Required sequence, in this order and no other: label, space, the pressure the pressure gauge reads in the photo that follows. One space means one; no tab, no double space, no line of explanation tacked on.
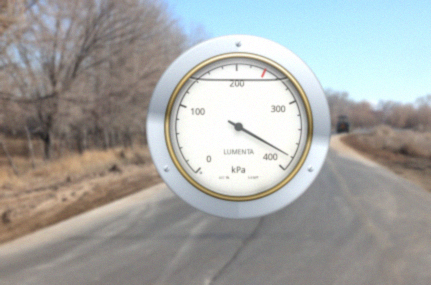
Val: 380 kPa
